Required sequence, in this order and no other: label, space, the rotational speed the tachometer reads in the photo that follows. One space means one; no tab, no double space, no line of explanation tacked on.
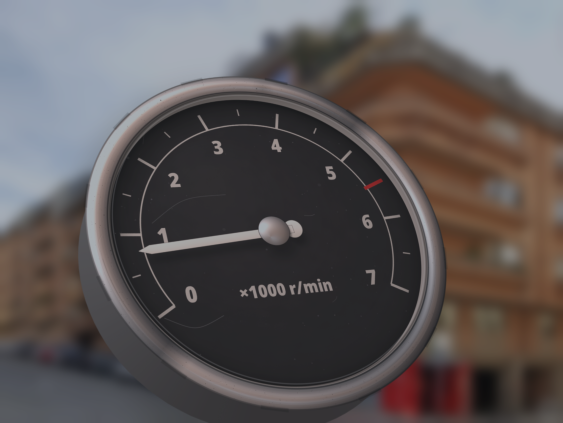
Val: 750 rpm
